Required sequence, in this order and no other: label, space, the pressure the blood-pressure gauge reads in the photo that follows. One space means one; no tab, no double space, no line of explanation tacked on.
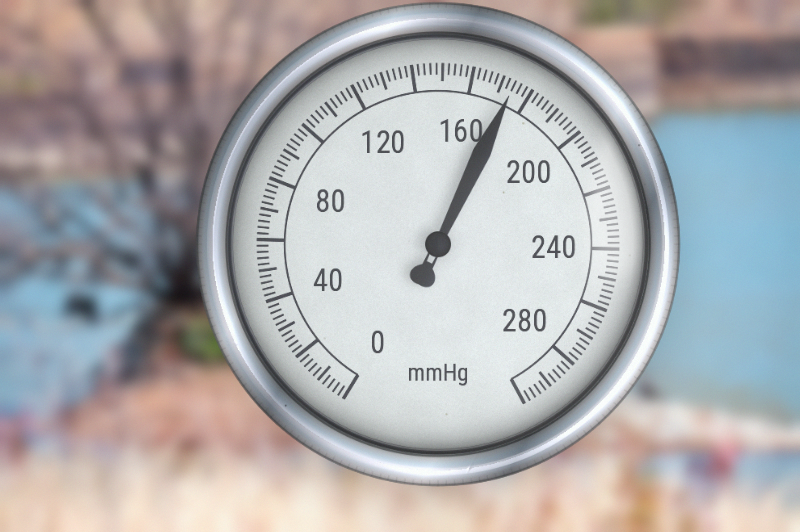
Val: 174 mmHg
